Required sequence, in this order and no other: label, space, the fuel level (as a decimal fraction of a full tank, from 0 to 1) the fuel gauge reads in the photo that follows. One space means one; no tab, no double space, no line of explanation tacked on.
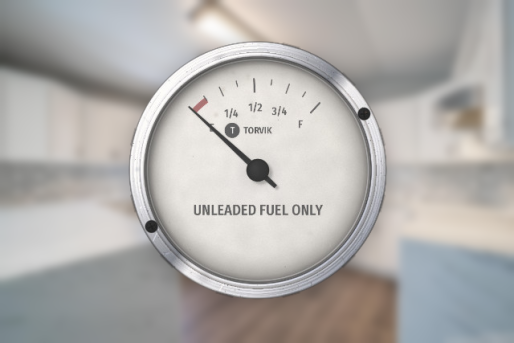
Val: 0
